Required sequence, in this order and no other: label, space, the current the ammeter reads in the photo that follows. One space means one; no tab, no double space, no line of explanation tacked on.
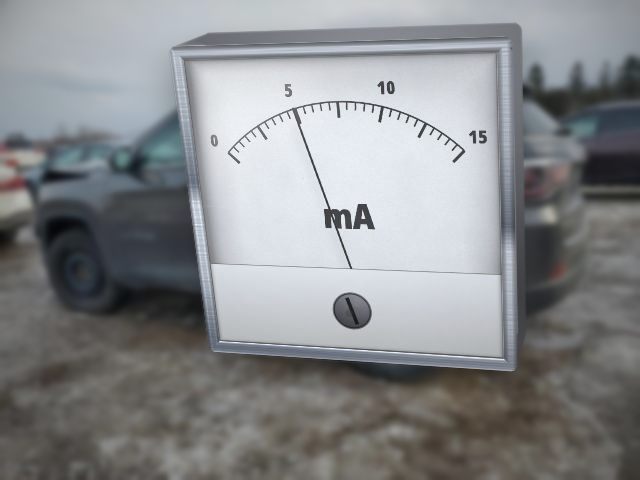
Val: 5 mA
